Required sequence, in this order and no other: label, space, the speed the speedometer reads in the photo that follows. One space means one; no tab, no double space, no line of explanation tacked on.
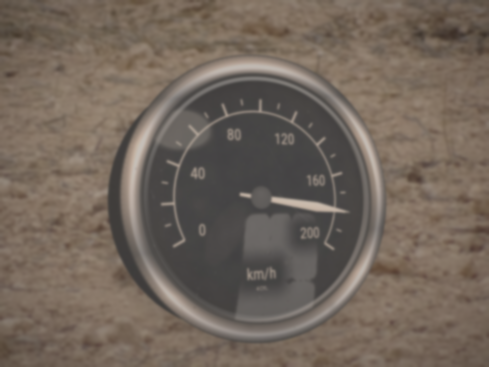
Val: 180 km/h
